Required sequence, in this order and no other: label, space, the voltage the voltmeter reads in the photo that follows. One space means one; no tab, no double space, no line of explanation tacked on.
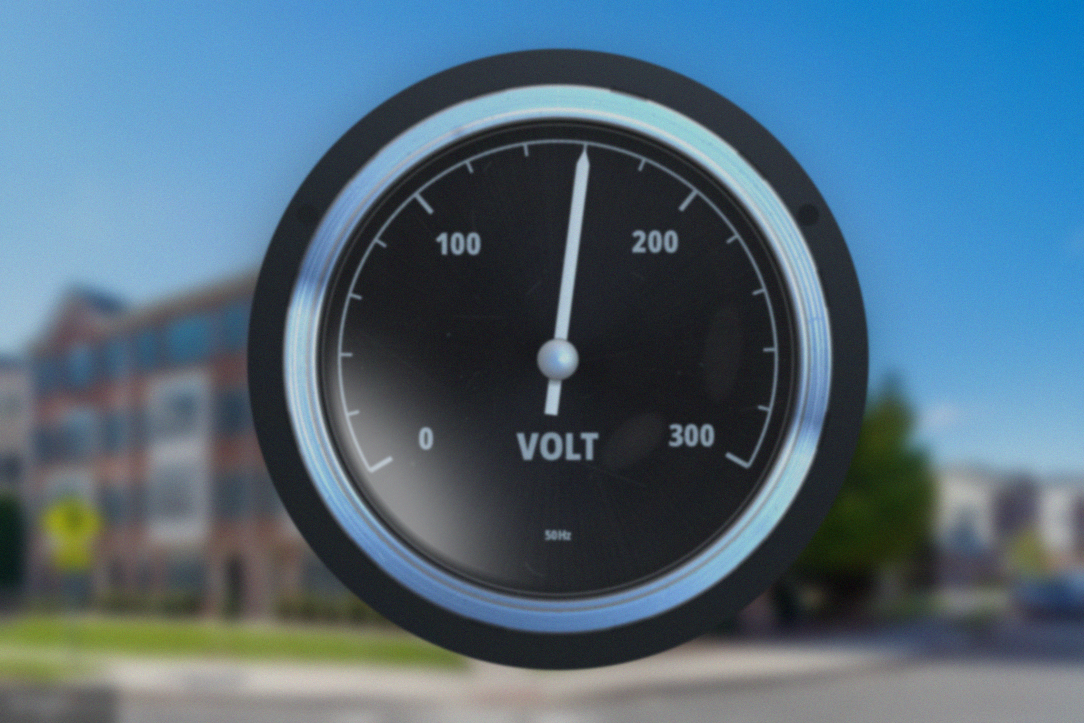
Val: 160 V
